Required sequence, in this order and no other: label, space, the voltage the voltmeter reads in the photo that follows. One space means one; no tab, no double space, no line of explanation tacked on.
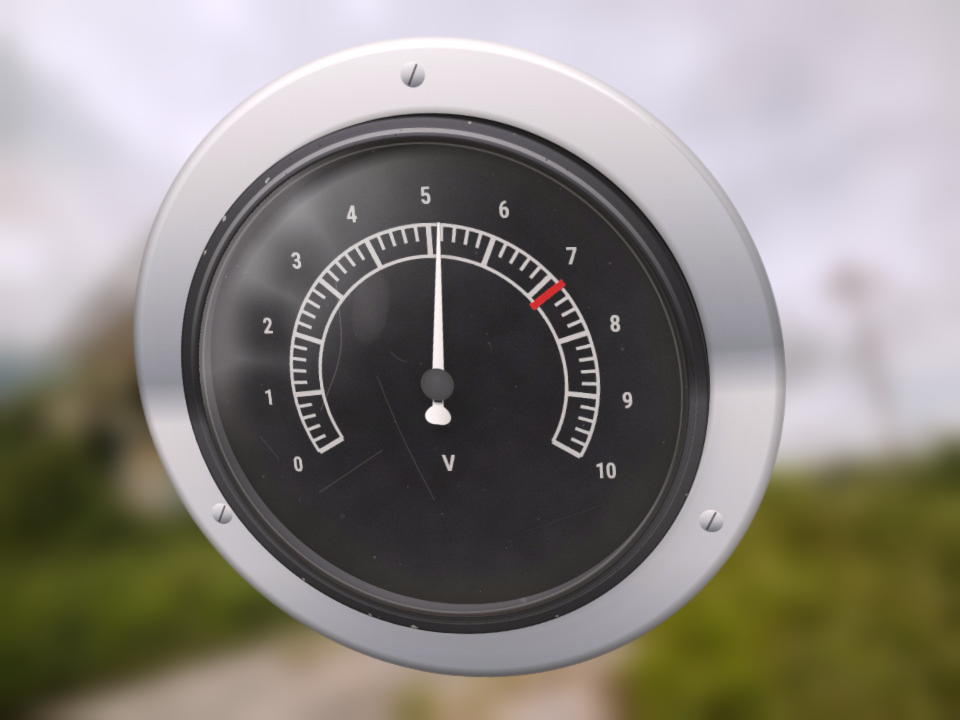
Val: 5.2 V
